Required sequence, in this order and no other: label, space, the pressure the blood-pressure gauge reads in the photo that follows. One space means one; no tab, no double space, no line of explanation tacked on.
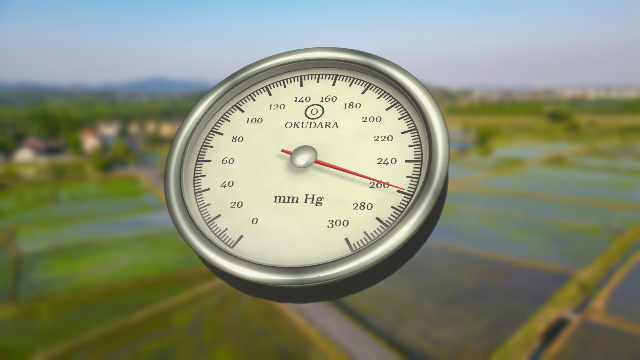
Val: 260 mmHg
